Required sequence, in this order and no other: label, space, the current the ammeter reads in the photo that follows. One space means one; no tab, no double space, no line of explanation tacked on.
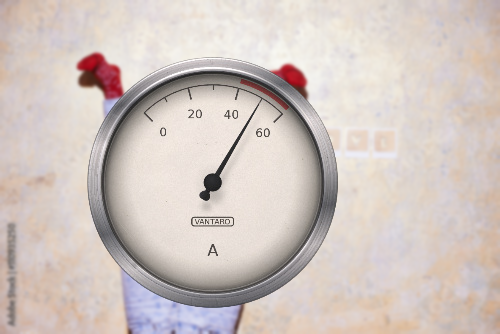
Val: 50 A
